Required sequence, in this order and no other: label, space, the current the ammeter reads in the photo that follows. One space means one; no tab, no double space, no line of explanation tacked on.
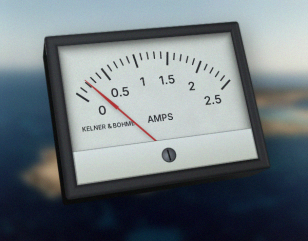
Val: 0.2 A
